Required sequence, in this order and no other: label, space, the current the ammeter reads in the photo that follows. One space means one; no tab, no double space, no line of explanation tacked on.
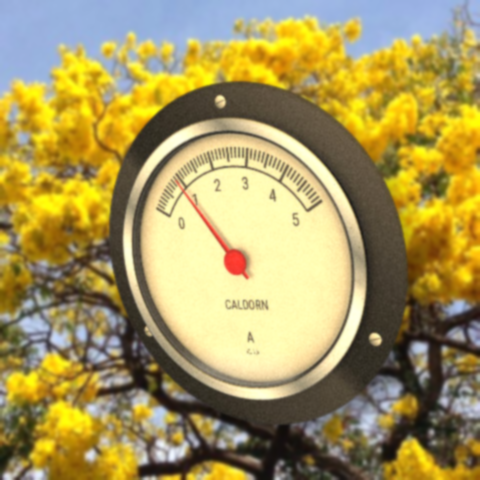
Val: 1 A
